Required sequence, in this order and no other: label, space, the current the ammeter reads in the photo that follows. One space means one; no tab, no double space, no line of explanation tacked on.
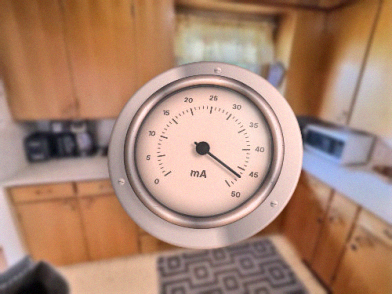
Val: 47 mA
